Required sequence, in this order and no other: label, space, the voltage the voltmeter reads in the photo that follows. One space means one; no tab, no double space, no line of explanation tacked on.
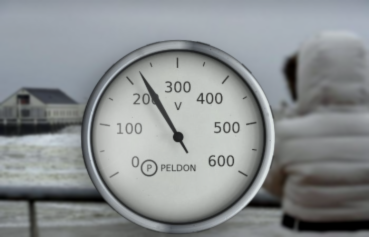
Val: 225 V
